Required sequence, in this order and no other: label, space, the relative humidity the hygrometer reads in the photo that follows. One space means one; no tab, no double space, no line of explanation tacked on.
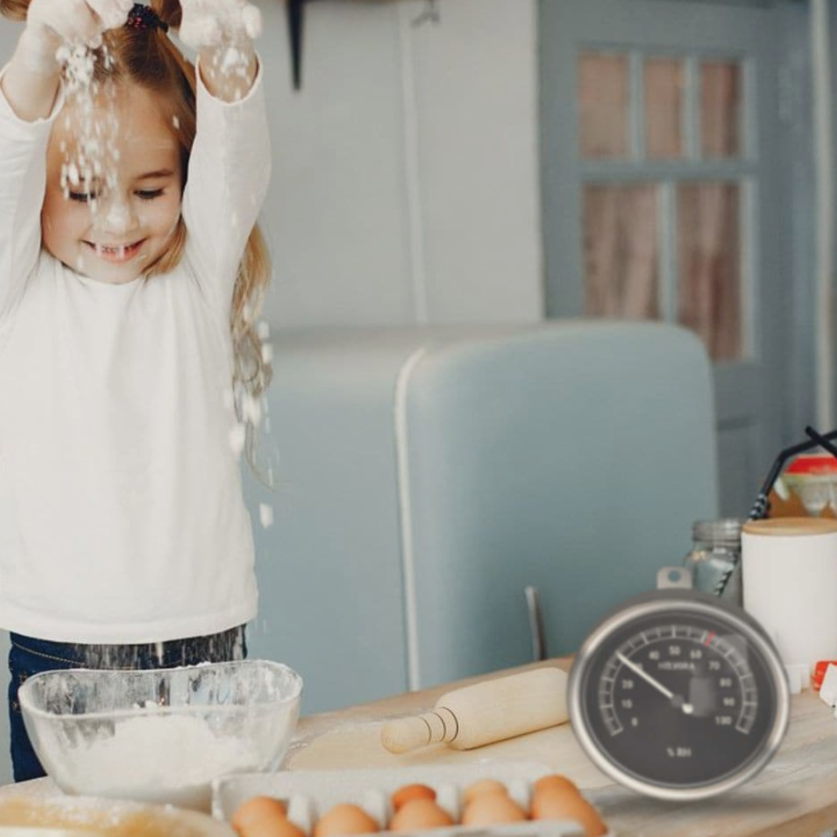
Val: 30 %
